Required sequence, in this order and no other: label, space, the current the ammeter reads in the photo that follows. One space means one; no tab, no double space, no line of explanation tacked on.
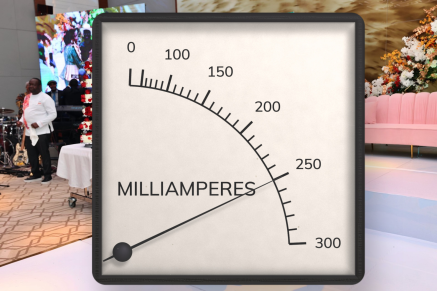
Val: 250 mA
